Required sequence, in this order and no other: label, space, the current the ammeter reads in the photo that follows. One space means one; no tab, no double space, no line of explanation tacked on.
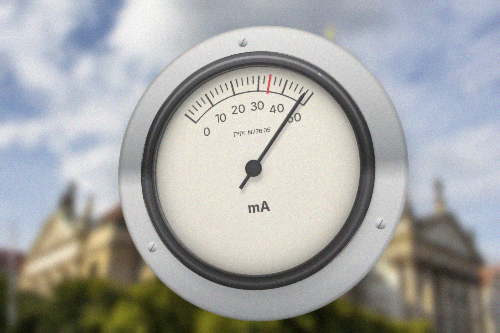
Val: 48 mA
